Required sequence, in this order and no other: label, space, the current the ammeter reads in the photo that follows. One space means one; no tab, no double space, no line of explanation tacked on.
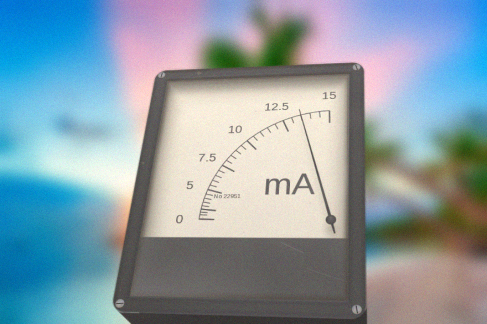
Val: 13.5 mA
